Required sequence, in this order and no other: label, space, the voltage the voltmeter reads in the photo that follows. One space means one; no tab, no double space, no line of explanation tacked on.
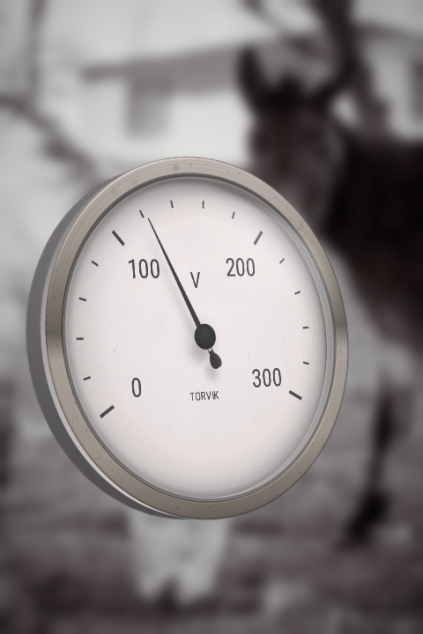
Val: 120 V
